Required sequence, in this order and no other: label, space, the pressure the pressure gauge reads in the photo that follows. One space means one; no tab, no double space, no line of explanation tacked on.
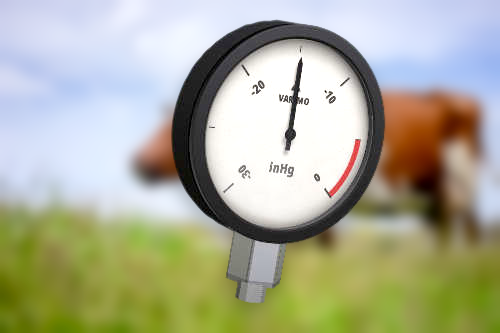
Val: -15 inHg
